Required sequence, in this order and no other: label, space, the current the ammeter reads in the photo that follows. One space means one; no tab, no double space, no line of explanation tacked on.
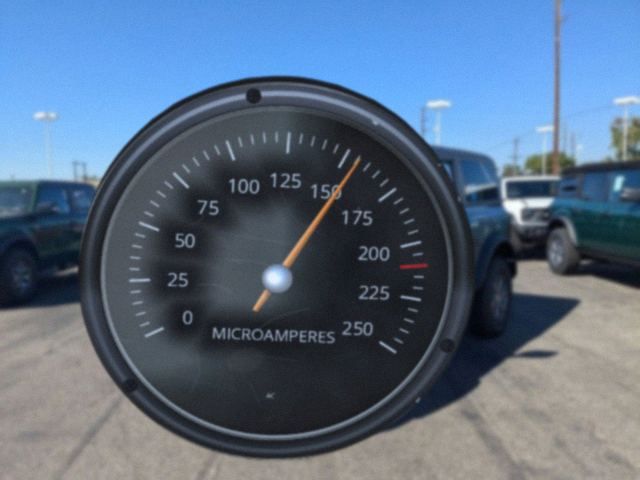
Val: 155 µA
